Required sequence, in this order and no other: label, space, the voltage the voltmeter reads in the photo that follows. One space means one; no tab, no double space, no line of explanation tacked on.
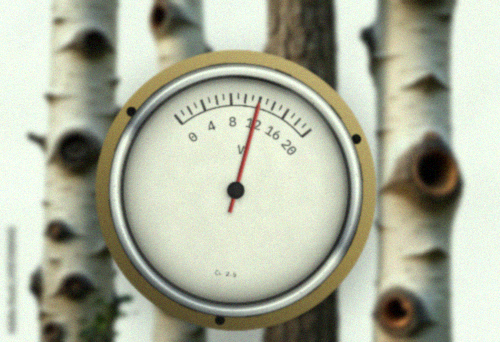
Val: 12 V
